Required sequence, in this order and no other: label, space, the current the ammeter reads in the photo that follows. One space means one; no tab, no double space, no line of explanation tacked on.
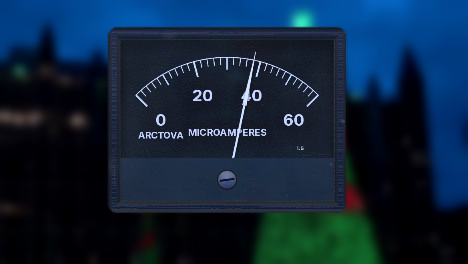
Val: 38 µA
